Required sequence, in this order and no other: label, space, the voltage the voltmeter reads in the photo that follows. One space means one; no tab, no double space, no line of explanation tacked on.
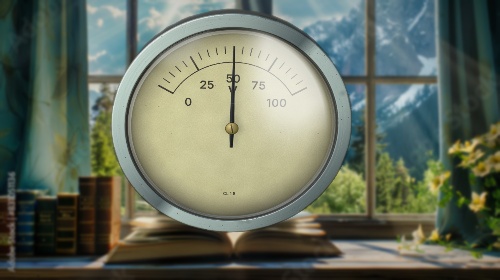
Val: 50 V
